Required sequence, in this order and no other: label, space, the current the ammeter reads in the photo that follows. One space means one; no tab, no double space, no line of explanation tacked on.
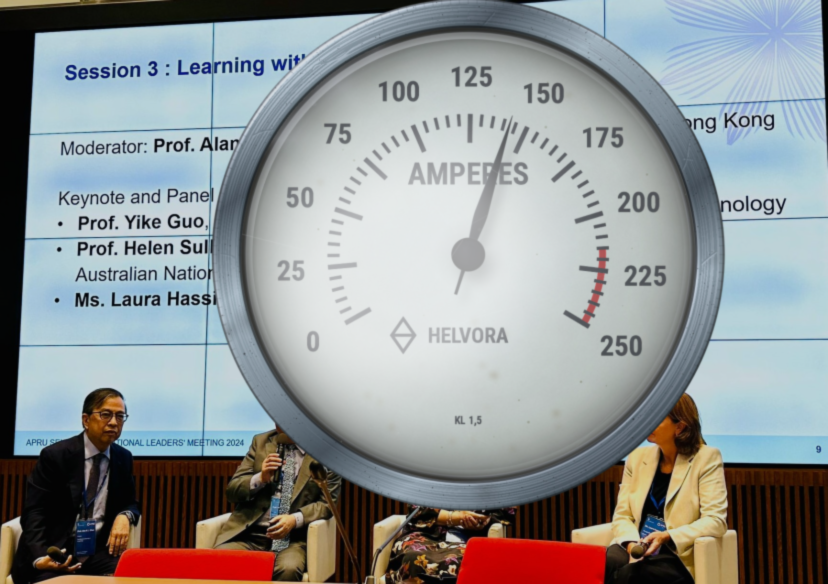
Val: 142.5 A
